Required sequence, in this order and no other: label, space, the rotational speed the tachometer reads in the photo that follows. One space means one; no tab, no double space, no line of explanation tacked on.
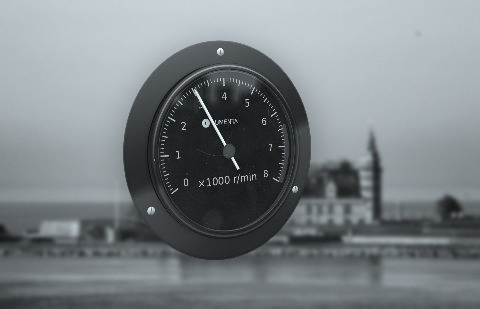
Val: 3000 rpm
